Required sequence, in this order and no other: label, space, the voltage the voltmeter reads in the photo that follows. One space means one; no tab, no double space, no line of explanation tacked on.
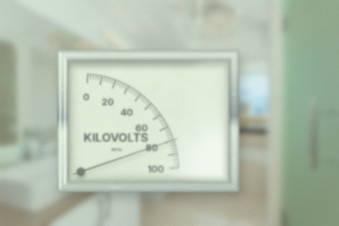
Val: 80 kV
